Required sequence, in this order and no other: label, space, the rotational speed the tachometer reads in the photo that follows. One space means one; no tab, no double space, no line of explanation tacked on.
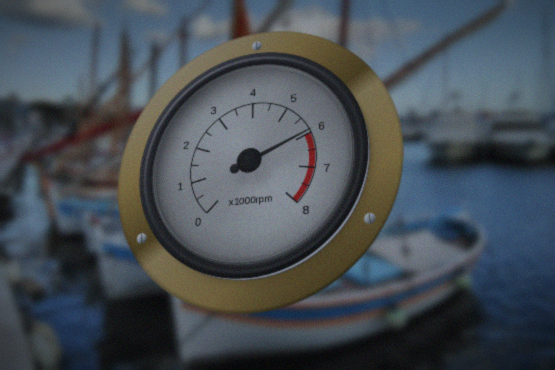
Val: 6000 rpm
